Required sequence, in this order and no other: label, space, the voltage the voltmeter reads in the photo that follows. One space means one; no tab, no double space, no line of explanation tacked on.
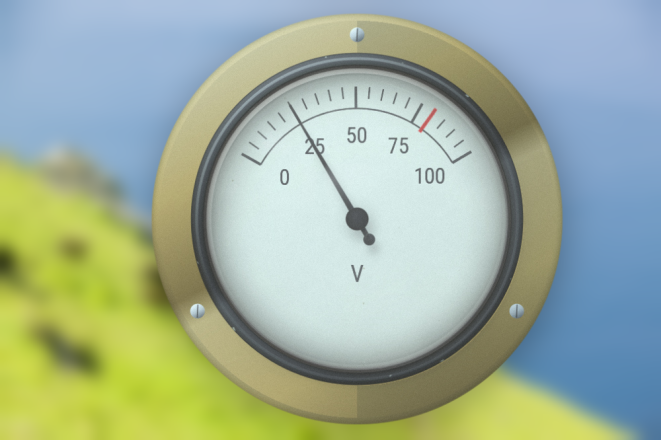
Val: 25 V
